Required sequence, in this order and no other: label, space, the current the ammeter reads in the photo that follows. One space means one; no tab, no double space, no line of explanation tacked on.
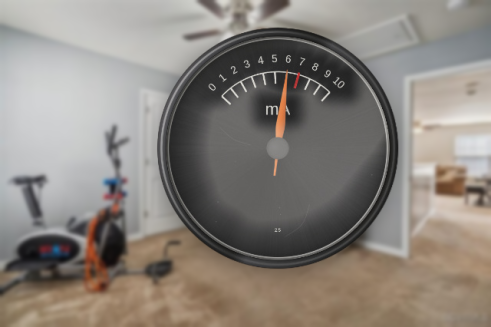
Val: 6 mA
